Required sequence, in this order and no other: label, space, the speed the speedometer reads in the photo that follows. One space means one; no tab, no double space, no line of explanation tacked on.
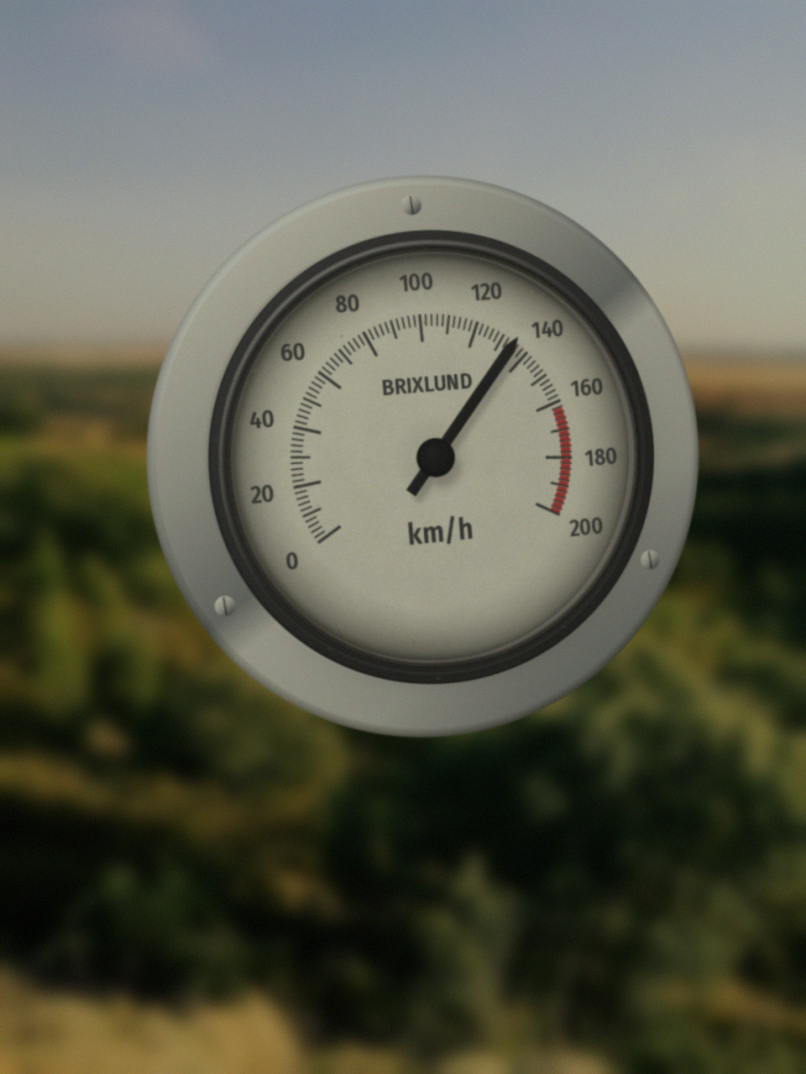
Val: 134 km/h
